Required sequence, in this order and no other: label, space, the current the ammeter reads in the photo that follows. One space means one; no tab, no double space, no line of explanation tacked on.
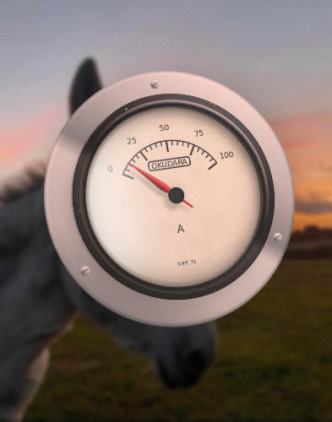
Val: 10 A
